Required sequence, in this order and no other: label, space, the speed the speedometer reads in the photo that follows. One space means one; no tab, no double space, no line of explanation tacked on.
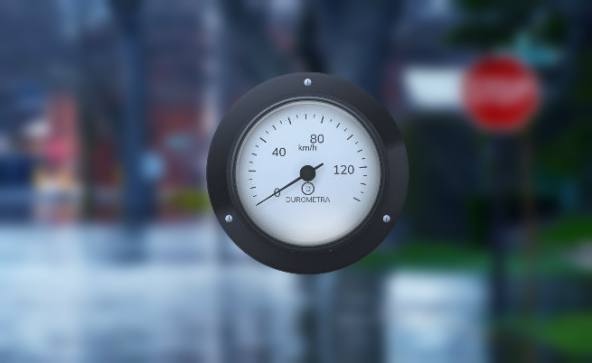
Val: 0 km/h
